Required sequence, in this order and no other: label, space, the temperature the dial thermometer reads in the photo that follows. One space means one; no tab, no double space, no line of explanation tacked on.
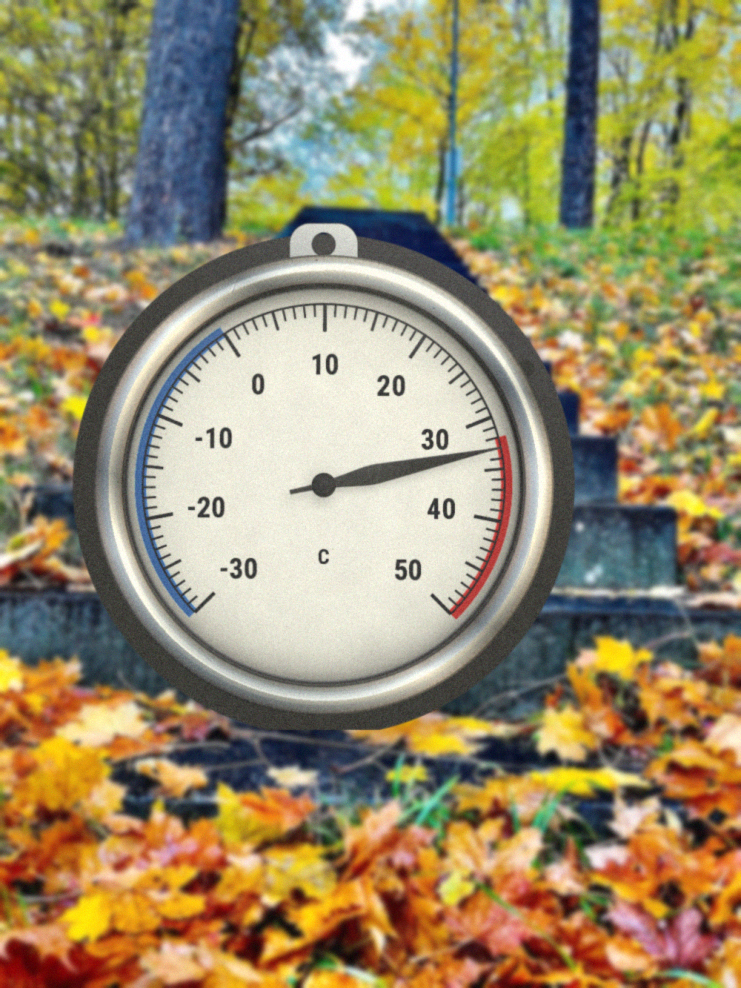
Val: 33 °C
